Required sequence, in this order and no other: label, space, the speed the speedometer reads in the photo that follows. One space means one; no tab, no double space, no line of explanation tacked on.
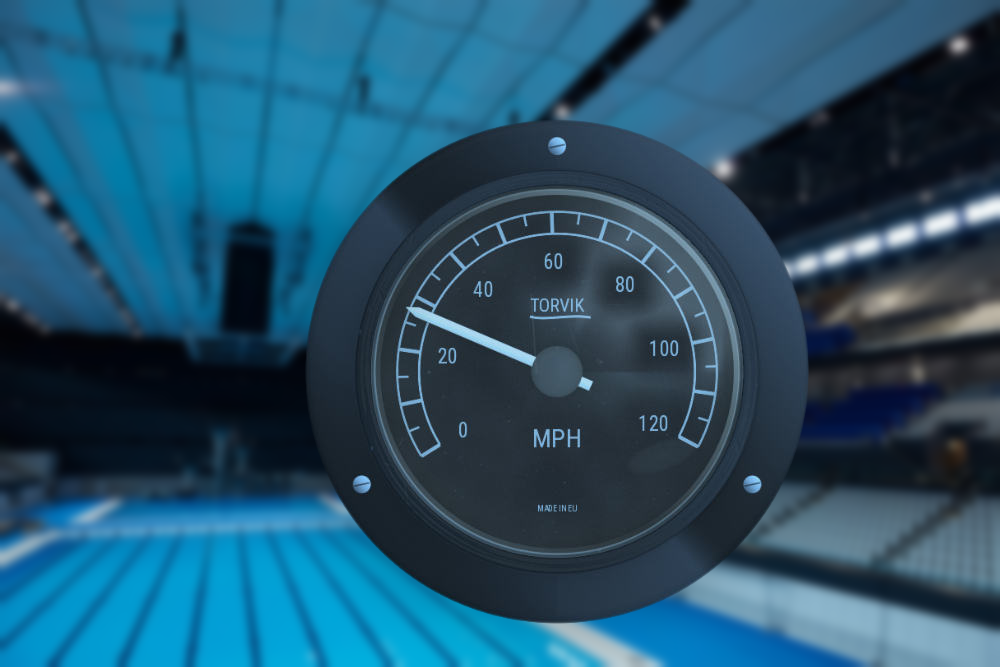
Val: 27.5 mph
